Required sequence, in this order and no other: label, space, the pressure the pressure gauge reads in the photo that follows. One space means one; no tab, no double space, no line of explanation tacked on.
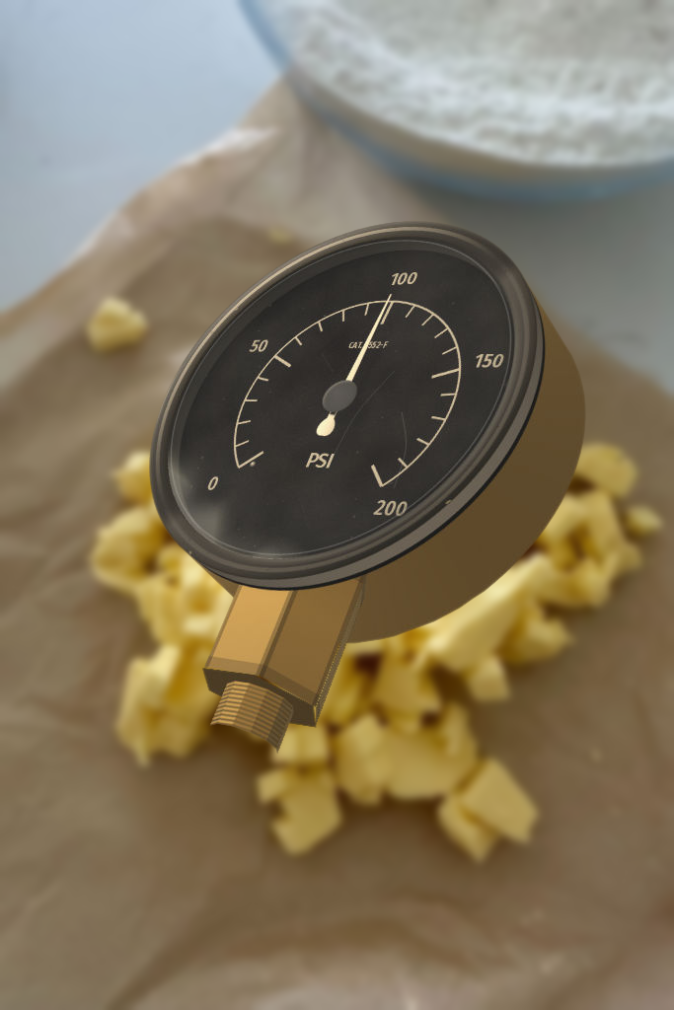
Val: 100 psi
